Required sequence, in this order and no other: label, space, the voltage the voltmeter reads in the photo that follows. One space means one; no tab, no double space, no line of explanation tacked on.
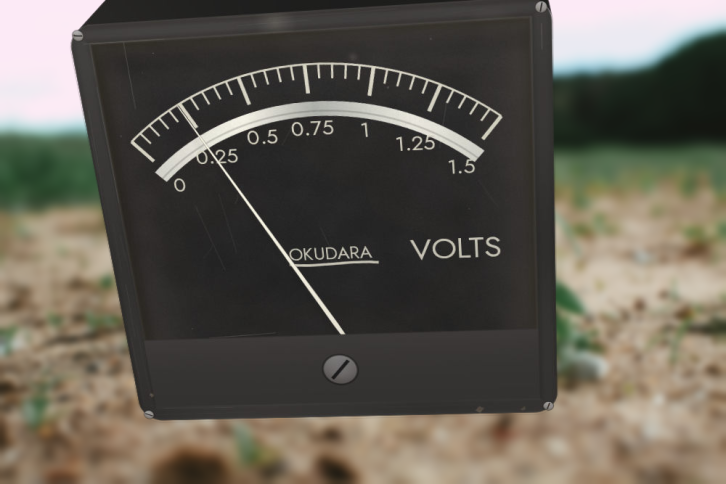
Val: 0.25 V
